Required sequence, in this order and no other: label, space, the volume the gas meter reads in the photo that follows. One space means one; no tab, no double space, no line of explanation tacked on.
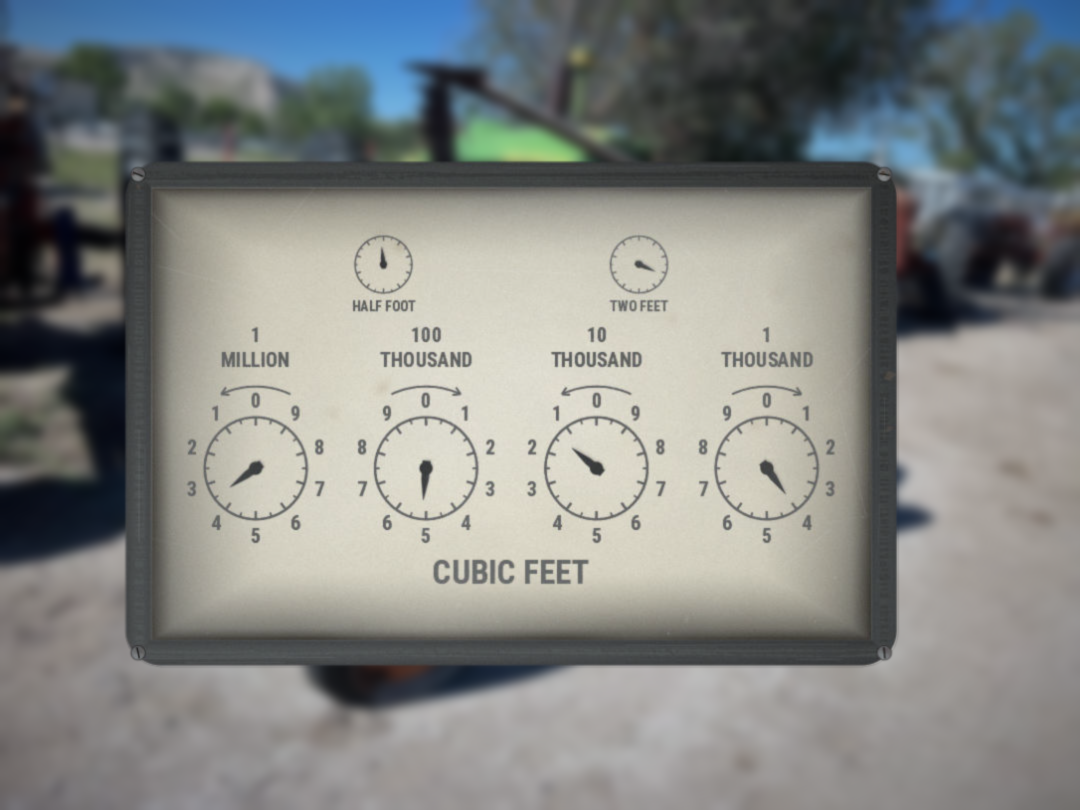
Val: 351400 ft³
